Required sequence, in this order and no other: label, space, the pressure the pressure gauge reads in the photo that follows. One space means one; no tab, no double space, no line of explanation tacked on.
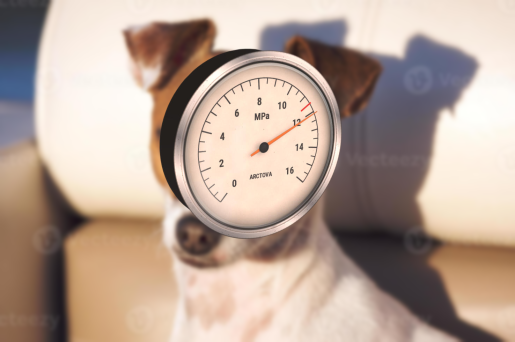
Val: 12 MPa
